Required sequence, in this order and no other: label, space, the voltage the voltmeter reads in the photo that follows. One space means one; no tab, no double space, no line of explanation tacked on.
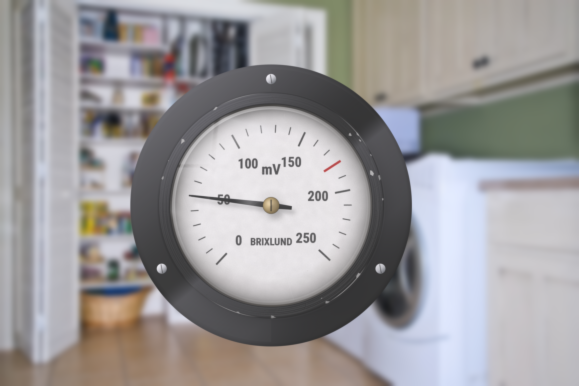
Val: 50 mV
